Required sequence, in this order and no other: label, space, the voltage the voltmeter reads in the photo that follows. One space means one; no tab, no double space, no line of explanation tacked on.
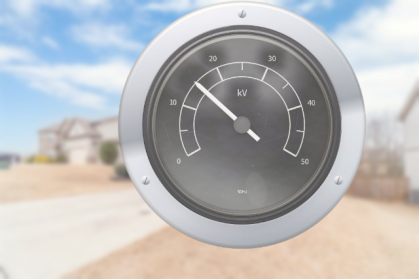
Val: 15 kV
